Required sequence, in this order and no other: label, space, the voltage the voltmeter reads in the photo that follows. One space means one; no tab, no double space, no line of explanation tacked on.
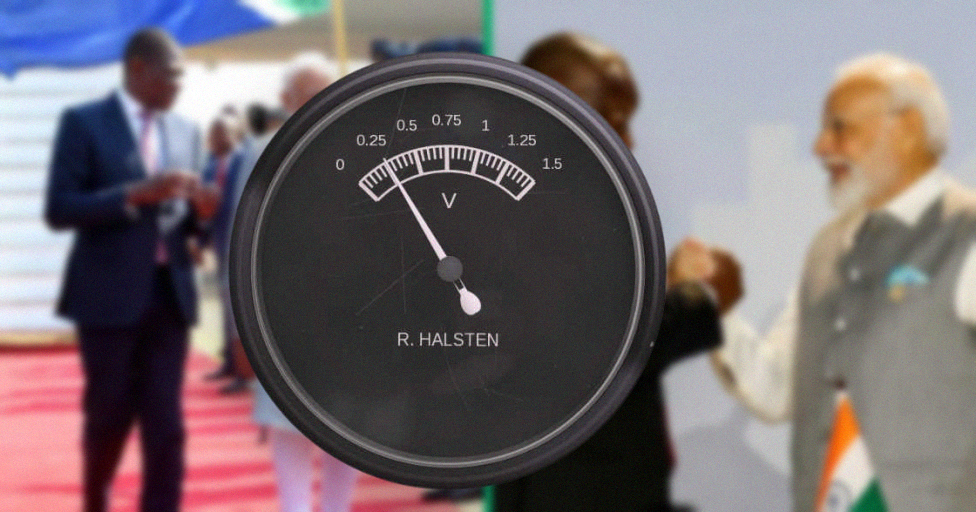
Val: 0.25 V
